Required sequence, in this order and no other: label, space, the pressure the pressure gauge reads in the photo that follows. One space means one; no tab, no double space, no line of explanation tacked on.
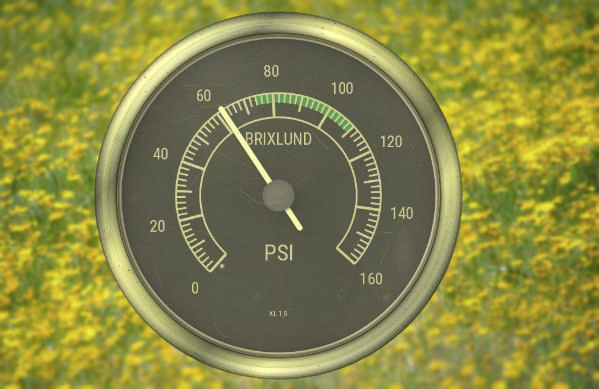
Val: 62 psi
